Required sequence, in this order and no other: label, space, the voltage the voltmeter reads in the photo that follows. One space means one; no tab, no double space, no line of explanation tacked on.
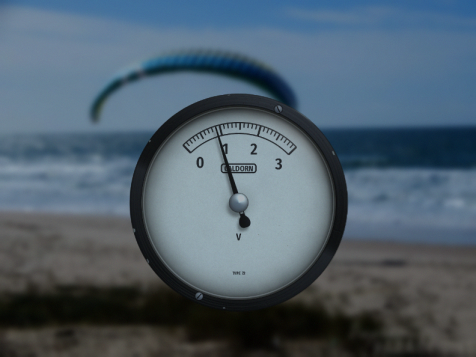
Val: 0.9 V
